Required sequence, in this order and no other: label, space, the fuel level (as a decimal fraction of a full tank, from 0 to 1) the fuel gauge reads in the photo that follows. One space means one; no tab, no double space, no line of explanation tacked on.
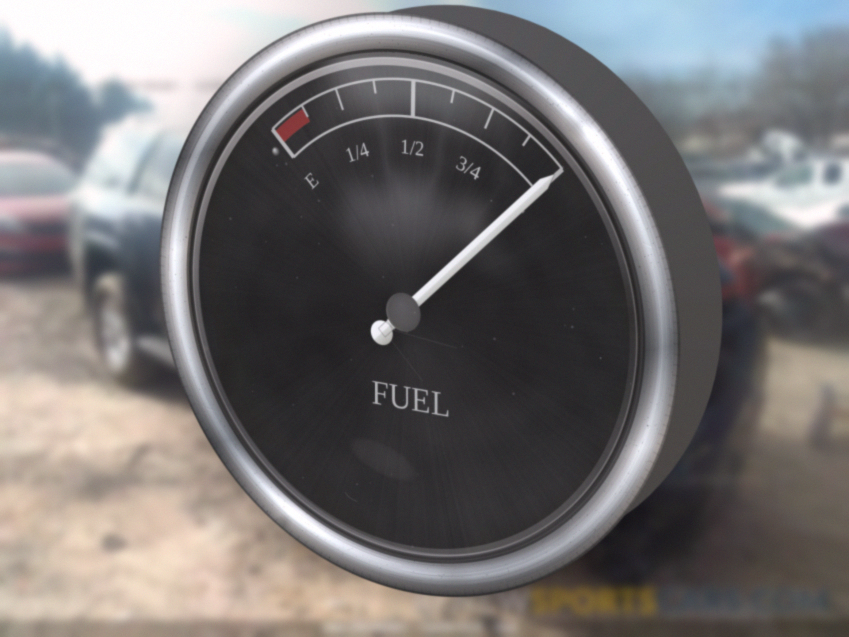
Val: 1
